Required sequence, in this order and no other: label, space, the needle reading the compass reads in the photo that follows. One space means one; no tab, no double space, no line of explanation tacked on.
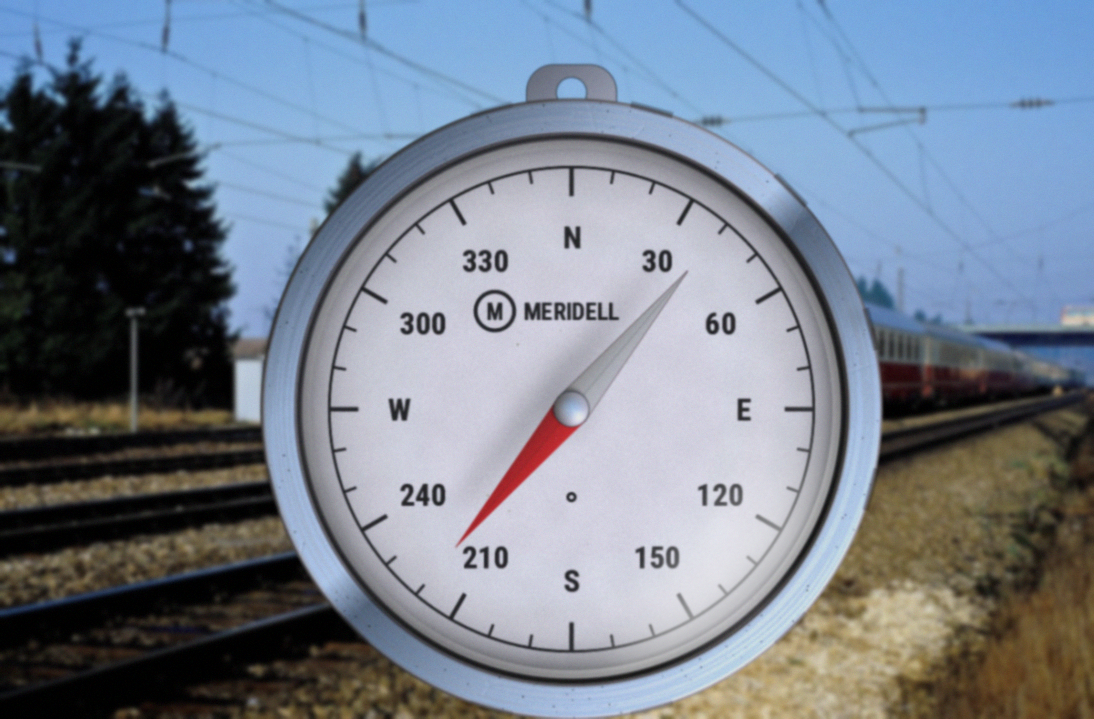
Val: 220 °
